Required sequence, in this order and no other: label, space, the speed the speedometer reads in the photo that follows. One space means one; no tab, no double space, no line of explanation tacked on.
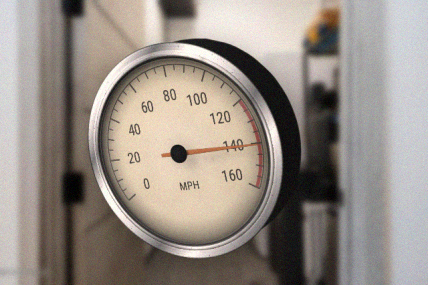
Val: 140 mph
